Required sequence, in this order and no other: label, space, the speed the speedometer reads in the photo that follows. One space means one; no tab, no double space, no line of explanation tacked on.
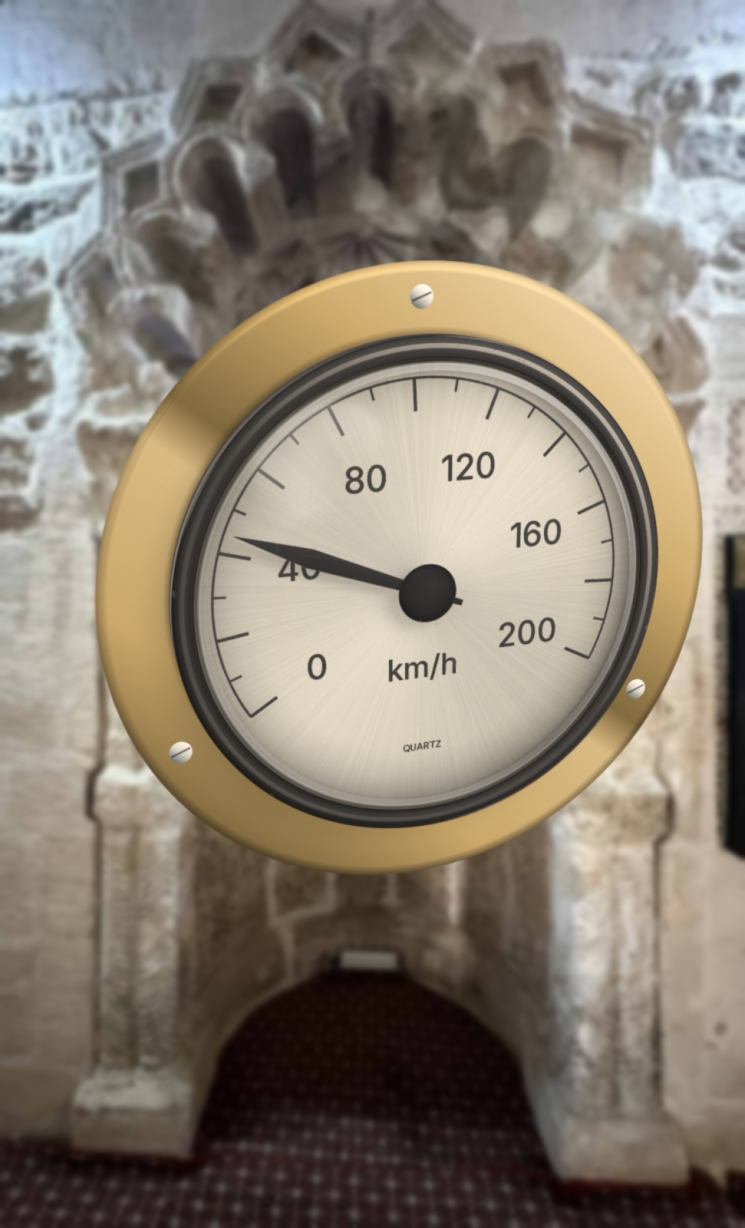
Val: 45 km/h
